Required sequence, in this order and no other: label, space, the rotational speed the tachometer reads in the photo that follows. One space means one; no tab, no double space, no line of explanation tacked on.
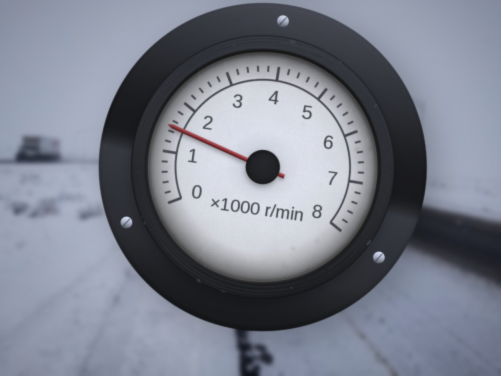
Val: 1500 rpm
